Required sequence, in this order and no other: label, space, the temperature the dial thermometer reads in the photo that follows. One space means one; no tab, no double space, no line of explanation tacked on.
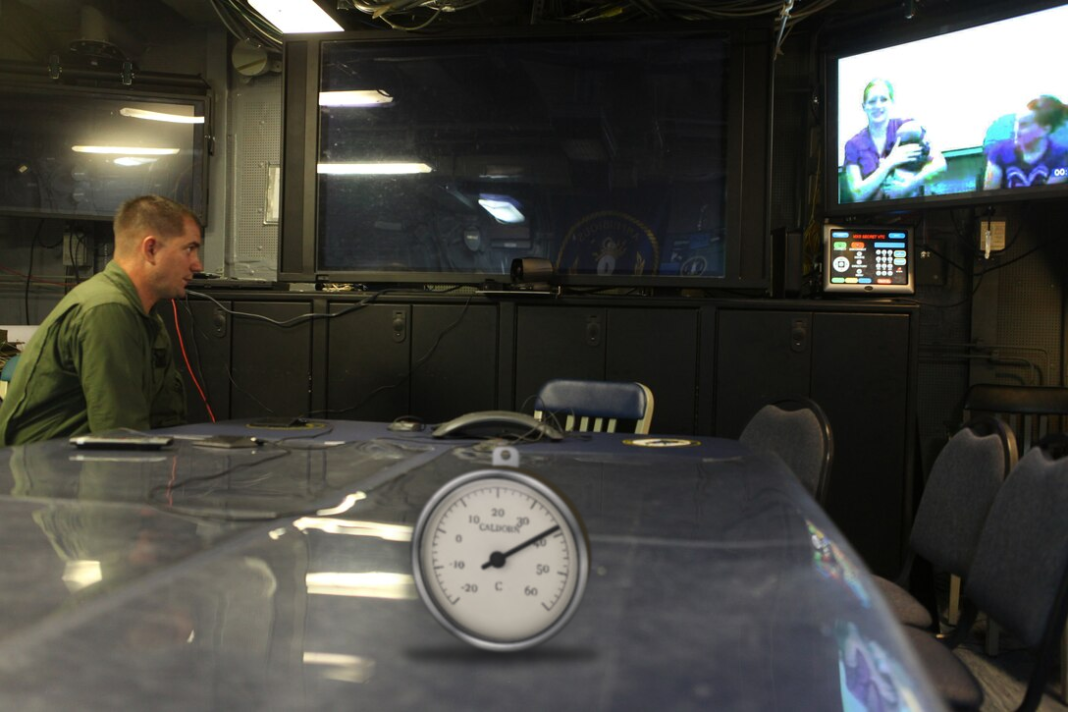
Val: 38 °C
